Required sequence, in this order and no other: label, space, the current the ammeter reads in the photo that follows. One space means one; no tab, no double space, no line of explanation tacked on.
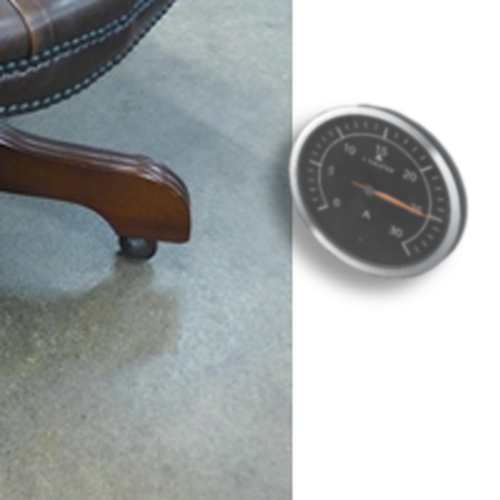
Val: 25 A
